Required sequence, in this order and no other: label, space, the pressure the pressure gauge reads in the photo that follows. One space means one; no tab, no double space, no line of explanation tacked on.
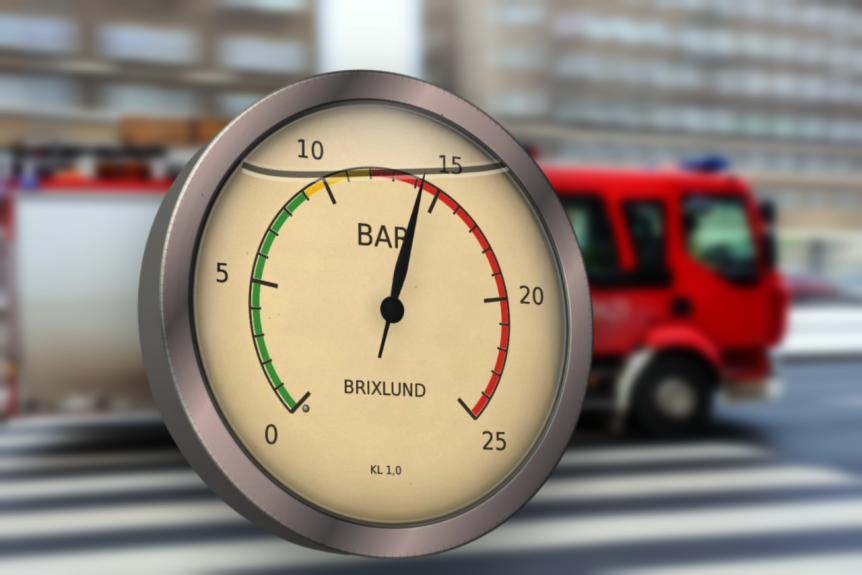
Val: 14 bar
